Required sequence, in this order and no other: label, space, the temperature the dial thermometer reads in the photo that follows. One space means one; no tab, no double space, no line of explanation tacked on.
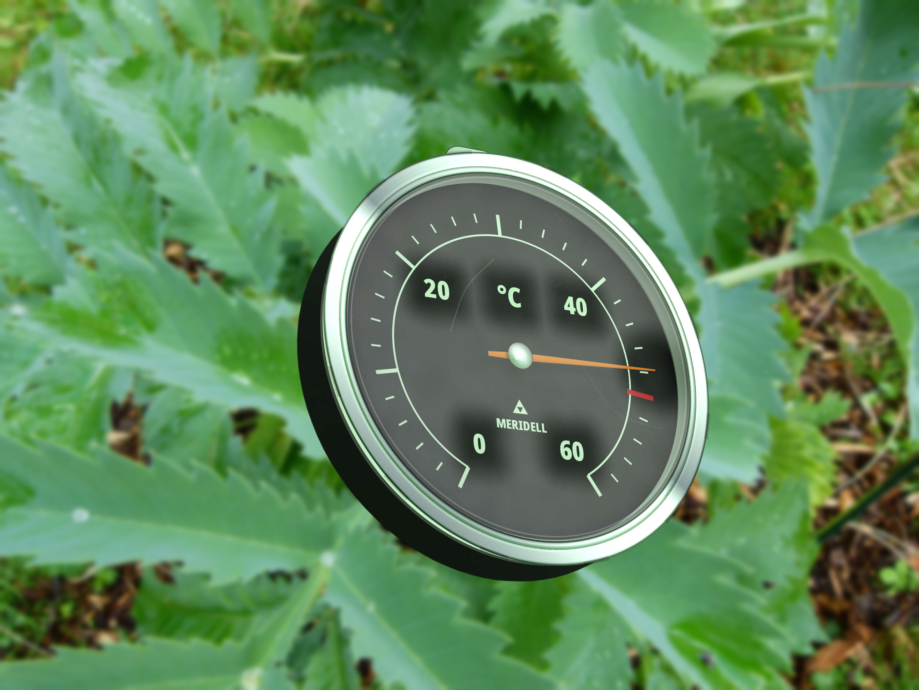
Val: 48 °C
